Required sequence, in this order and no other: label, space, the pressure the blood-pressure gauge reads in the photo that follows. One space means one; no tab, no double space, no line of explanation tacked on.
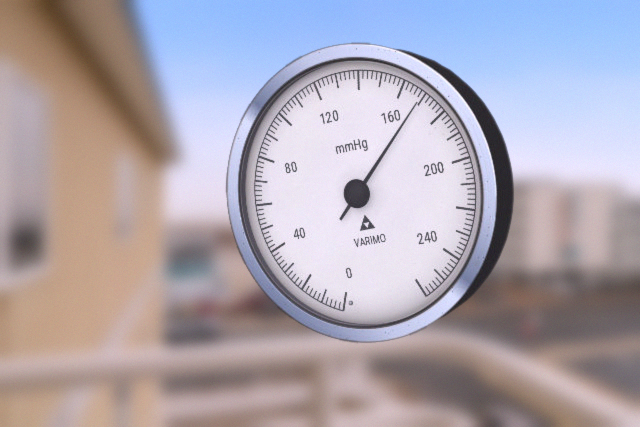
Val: 170 mmHg
